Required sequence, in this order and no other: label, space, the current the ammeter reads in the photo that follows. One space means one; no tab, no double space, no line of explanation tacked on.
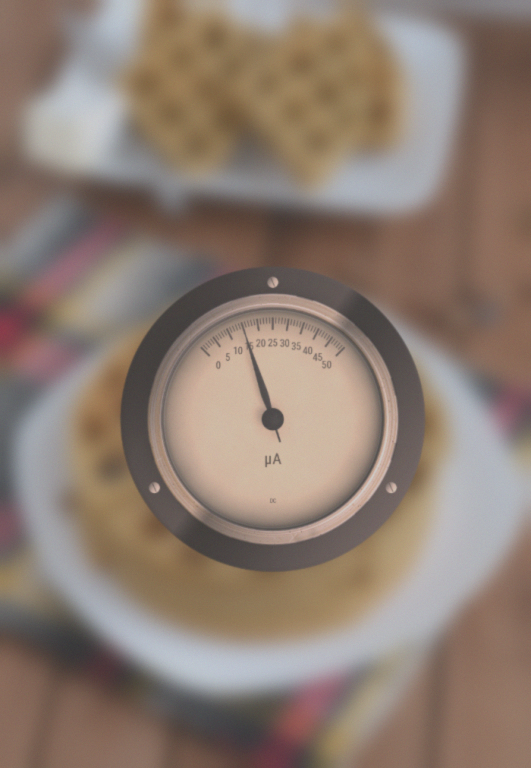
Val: 15 µA
